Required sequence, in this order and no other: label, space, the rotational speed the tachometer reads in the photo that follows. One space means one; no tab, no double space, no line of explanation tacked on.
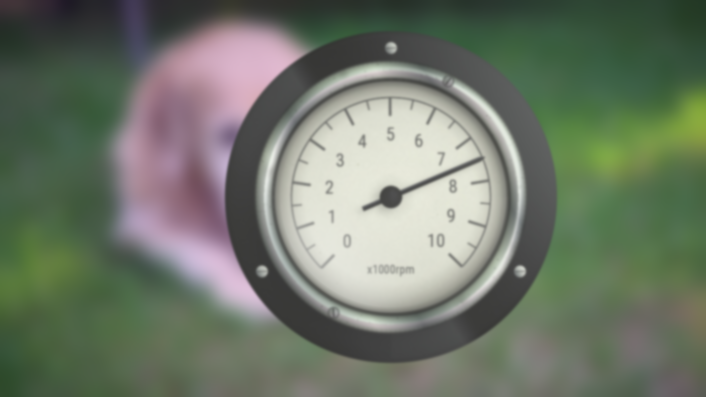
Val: 7500 rpm
